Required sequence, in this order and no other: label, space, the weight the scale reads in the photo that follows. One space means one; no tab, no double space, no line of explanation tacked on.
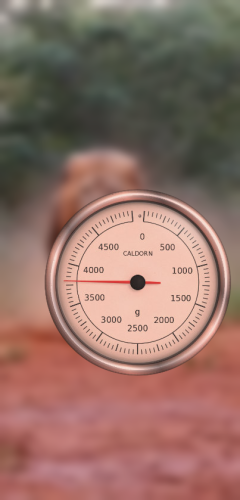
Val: 3800 g
